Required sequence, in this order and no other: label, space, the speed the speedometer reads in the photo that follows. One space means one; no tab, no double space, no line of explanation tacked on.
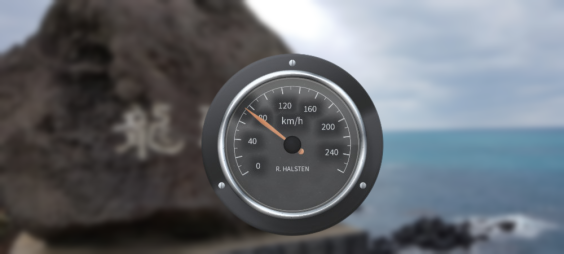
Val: 75 km/h
